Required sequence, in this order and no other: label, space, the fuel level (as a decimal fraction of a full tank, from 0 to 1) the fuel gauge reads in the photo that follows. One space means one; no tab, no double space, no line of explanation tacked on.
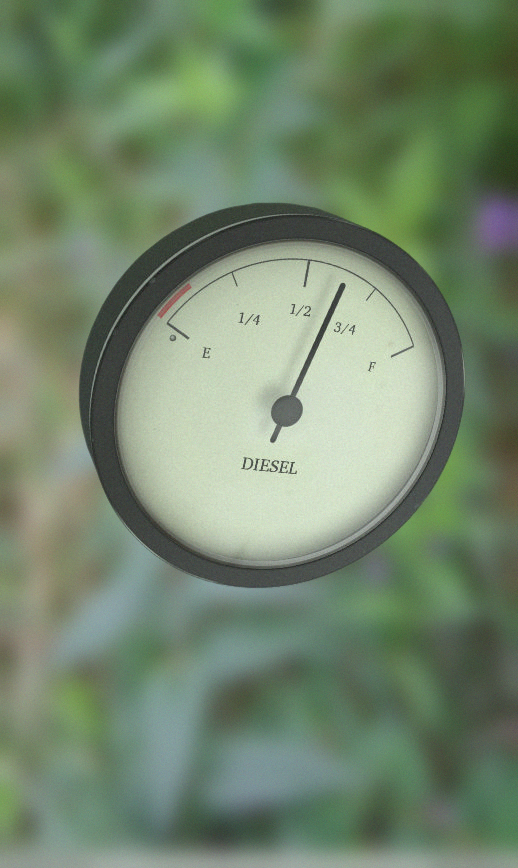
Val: 0.625
